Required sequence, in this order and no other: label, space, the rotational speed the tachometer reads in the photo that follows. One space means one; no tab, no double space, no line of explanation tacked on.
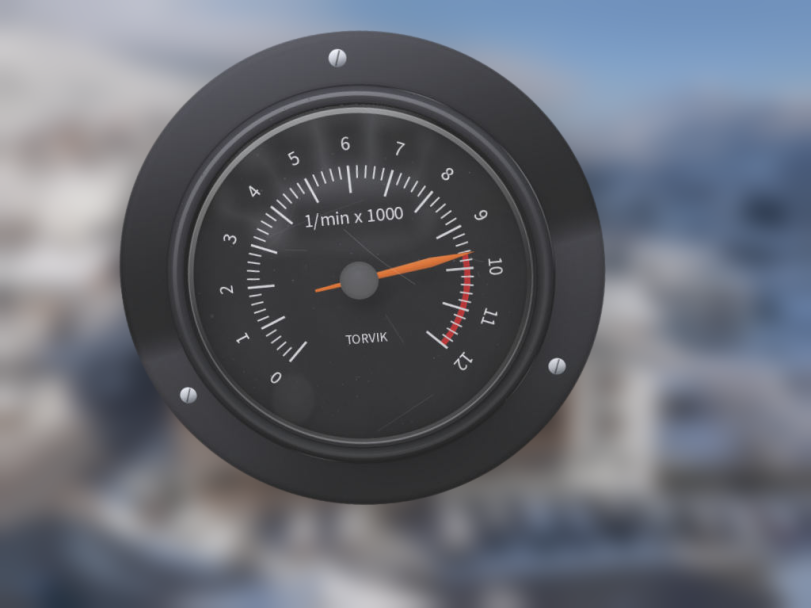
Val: 9600 rpm
